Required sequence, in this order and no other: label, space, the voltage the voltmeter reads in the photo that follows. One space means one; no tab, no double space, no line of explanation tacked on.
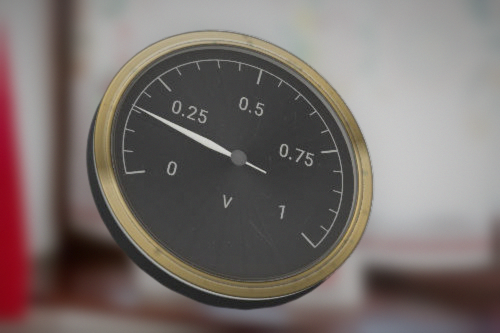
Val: 0.15 V
